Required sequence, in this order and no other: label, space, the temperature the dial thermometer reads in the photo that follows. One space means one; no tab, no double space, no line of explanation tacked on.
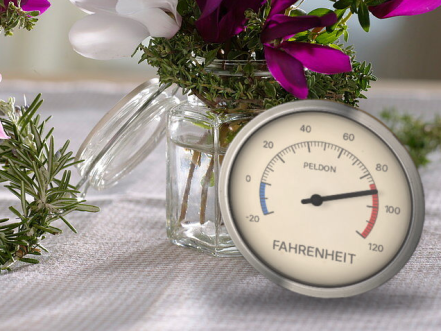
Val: 90 °F
